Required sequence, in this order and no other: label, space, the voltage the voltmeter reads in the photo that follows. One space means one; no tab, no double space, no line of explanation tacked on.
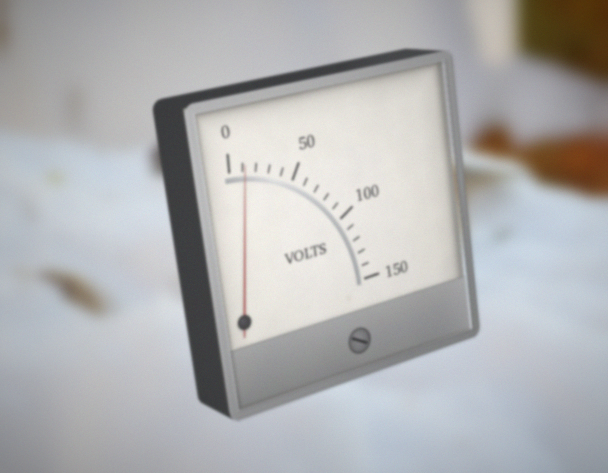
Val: 10 V
